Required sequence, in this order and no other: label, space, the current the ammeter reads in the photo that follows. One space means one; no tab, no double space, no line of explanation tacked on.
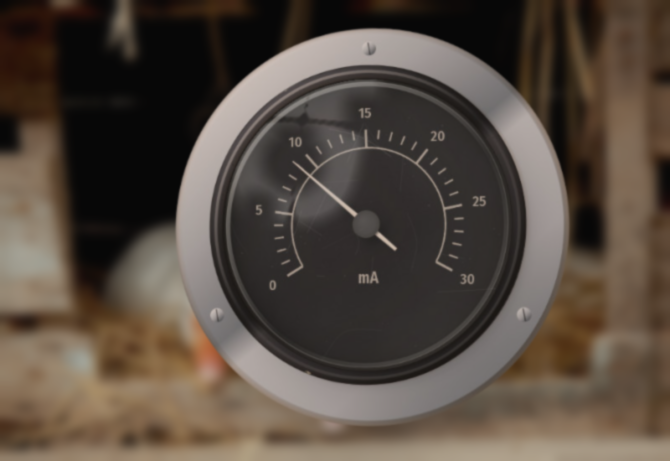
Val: 9 mA
